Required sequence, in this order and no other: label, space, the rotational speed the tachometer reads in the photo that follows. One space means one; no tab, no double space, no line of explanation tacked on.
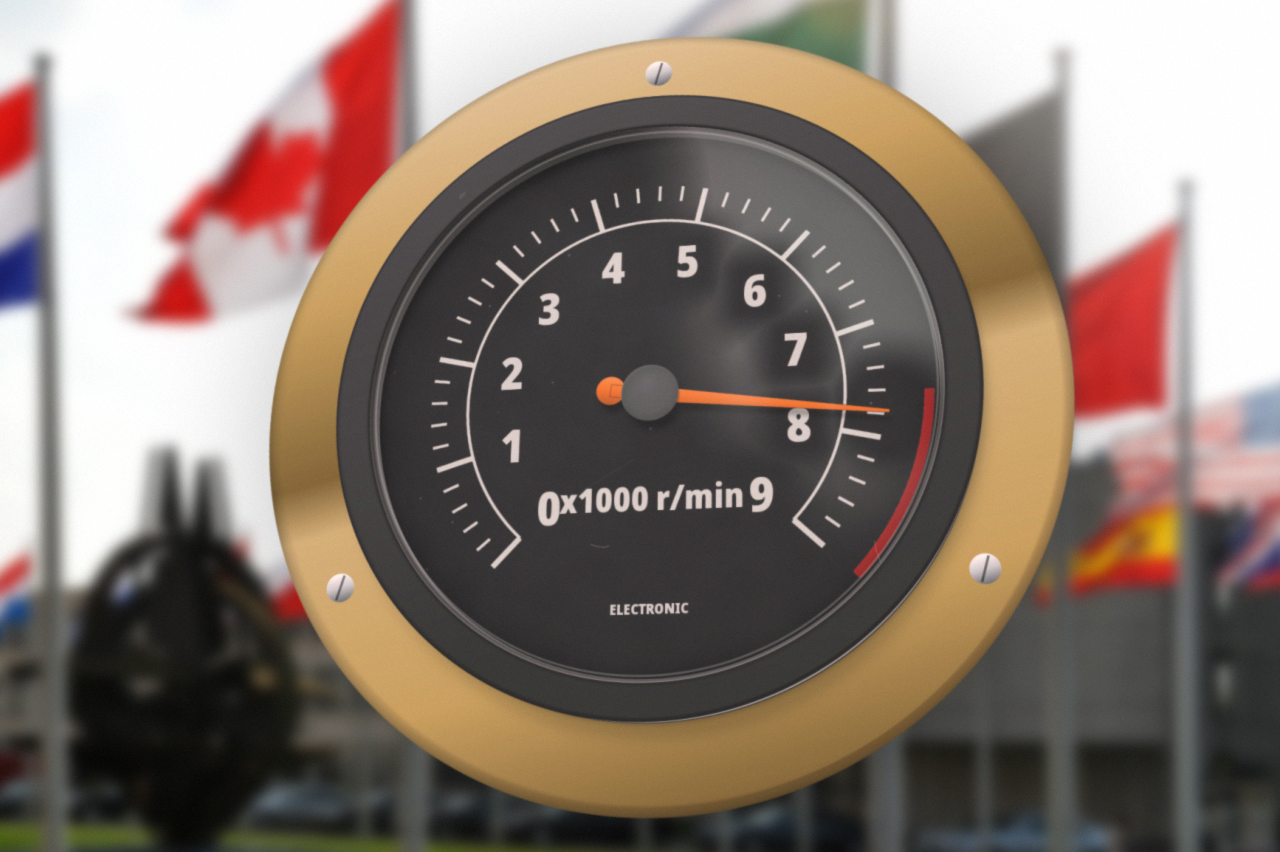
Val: 7800 rpm
